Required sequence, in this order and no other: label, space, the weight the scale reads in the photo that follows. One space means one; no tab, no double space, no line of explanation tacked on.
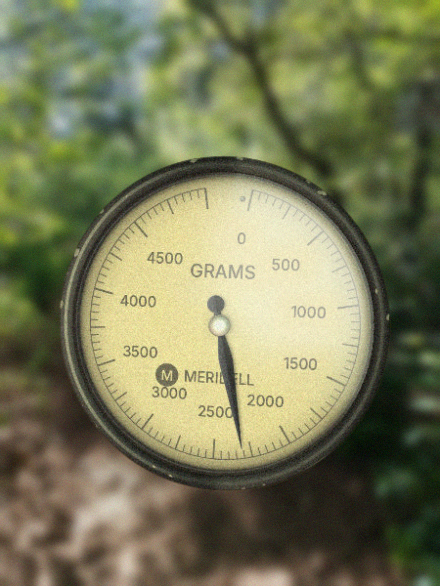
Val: 2300 g
